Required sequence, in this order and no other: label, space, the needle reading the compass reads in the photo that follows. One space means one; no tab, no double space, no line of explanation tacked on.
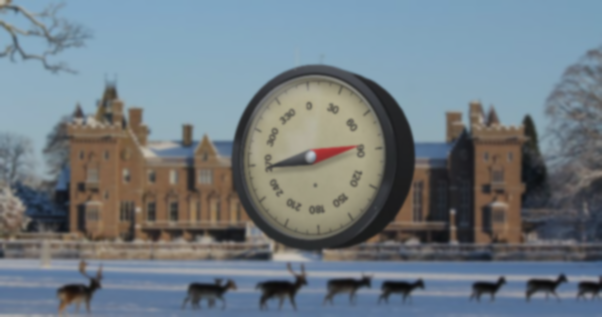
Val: 85 °
